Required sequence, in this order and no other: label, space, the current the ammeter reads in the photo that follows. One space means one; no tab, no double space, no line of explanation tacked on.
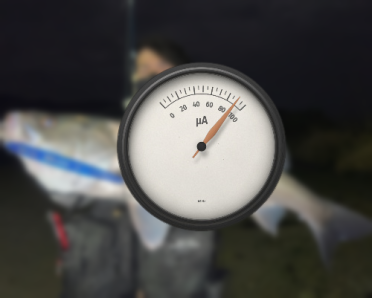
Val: 90 µA
